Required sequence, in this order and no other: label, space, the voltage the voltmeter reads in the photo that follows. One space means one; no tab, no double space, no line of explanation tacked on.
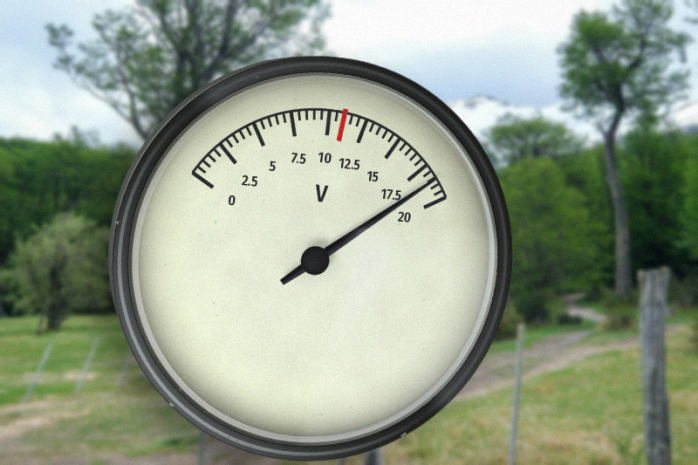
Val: 18.5 V
